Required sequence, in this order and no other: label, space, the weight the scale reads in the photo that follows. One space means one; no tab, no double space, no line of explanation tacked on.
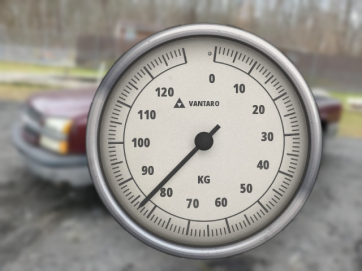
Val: 83 kg
